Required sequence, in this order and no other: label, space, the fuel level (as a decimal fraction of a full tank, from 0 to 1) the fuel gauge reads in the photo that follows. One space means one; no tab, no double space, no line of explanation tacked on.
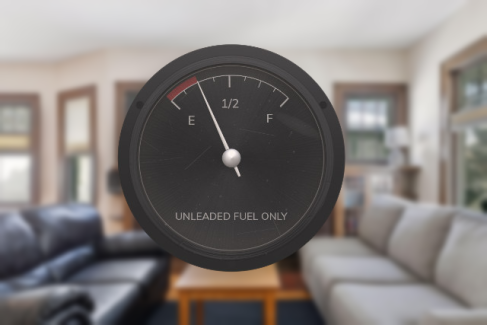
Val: 0.25
